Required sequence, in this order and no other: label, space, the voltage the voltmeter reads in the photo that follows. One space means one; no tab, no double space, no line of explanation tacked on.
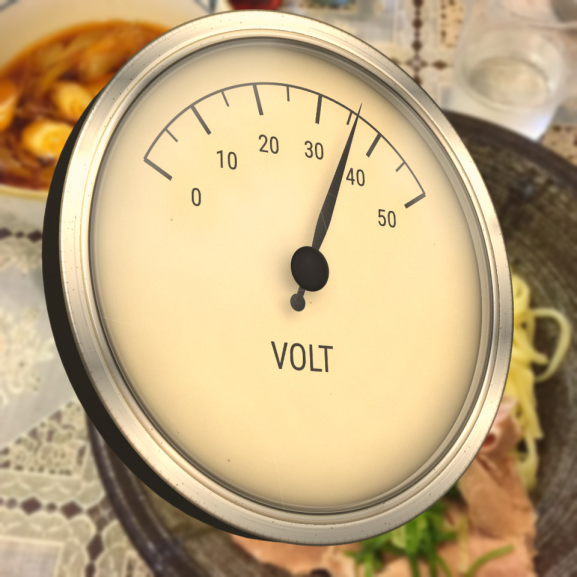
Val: 35 V
